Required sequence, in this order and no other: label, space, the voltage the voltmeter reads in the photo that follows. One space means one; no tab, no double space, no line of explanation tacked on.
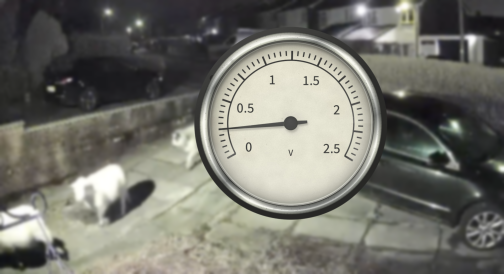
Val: 0.25 V
